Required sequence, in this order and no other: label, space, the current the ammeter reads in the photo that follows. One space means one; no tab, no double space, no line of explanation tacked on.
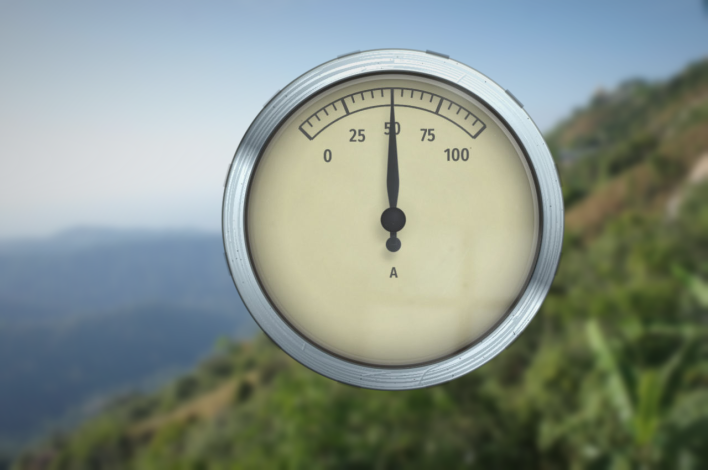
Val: 50 A
